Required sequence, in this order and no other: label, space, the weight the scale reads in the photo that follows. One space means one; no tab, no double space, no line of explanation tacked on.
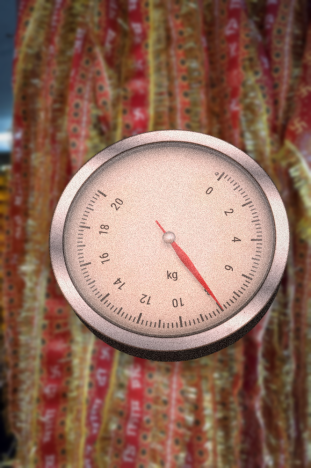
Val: 8 kg
